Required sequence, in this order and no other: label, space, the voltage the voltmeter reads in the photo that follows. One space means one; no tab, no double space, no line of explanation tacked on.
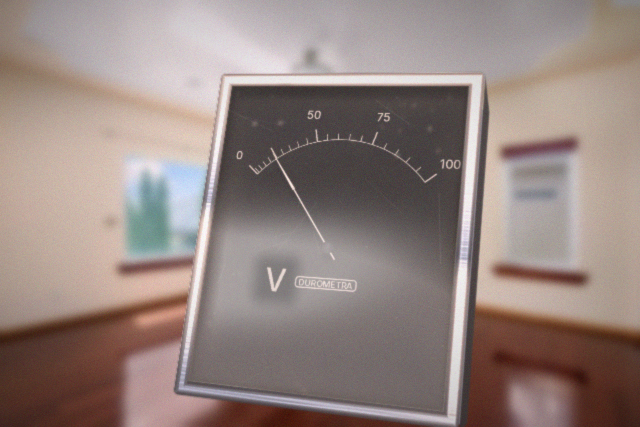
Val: 25 V
